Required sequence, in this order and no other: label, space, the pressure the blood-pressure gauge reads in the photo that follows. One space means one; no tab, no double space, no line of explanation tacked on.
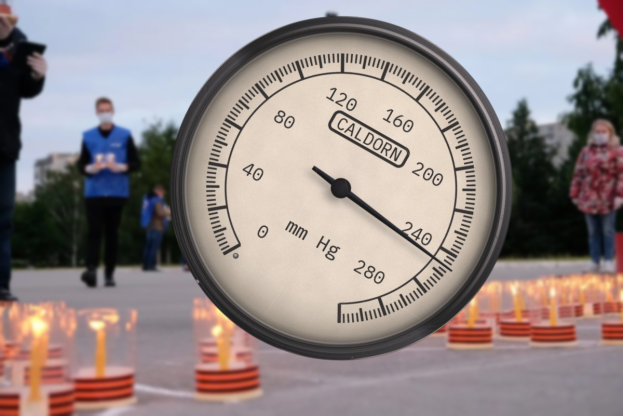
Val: 246 mmHg
